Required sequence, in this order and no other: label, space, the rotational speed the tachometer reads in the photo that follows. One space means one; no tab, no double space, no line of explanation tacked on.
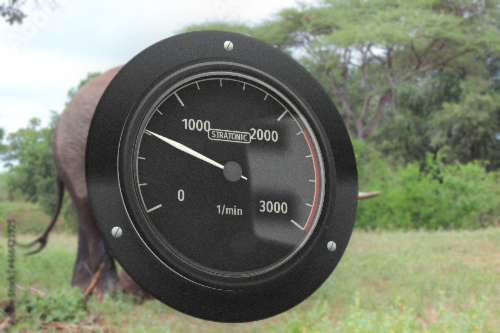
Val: 600 rpm
